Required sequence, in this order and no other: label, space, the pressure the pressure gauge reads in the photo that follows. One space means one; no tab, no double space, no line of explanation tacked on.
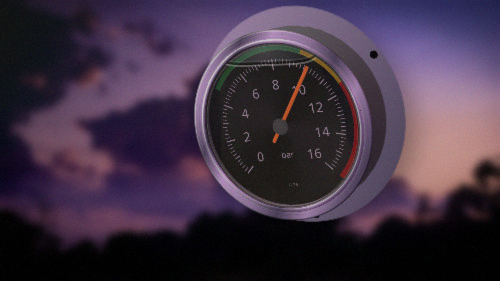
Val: 10 bar
